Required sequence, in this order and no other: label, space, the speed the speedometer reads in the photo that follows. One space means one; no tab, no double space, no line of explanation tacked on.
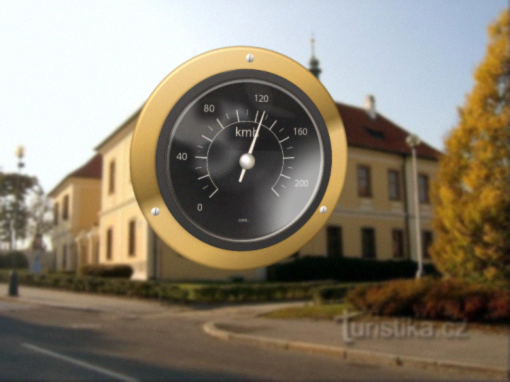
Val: 125 km/h
